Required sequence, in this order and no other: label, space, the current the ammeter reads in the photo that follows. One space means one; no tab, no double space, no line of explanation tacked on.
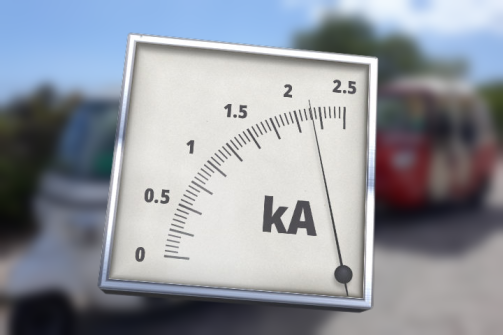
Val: 2.15 kA
